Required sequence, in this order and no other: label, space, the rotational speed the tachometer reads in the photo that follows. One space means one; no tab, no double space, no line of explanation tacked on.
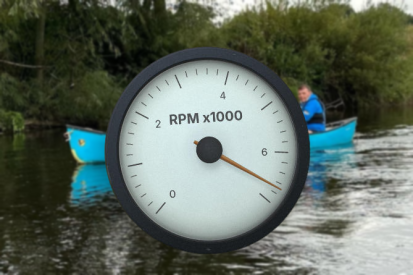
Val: 6700 rpm
